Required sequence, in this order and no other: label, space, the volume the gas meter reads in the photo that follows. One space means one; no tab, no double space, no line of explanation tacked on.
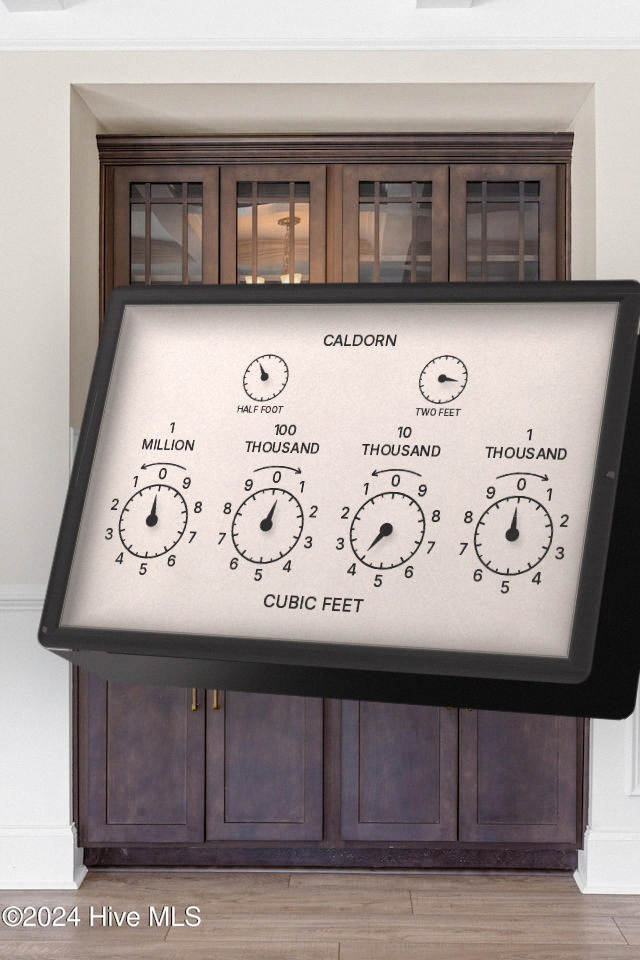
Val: 4000 ft³
